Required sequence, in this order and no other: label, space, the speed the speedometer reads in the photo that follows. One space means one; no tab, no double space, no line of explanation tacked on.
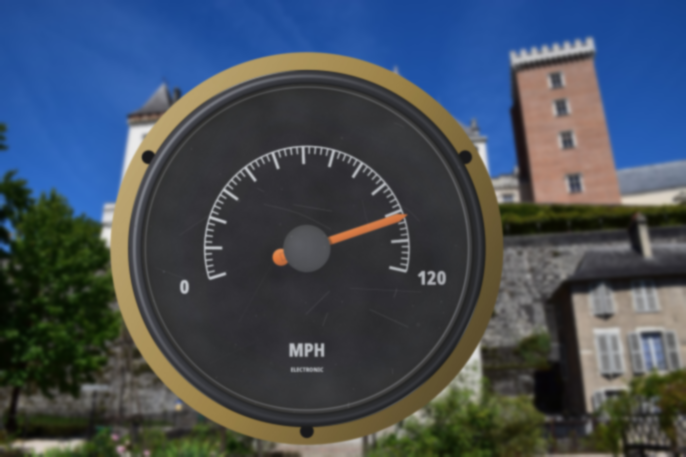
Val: 102 mph
